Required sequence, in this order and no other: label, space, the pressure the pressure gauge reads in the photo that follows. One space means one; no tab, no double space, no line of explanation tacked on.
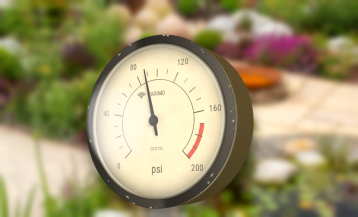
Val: 90 psi
